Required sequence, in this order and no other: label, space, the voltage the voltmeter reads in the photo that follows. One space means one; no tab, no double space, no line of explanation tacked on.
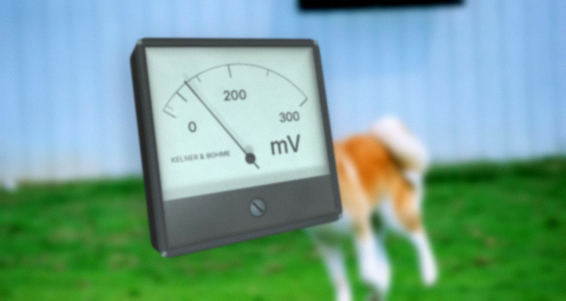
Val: 125 mV
